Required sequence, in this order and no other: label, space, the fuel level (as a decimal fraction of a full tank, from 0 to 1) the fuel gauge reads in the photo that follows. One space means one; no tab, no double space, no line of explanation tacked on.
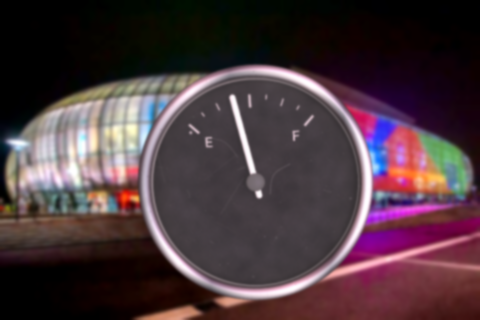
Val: 0.375
